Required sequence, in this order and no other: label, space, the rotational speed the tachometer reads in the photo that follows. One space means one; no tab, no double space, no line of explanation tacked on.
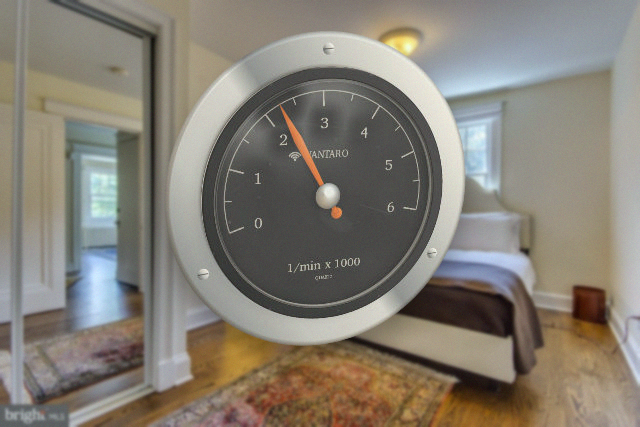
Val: 2250 rpm
